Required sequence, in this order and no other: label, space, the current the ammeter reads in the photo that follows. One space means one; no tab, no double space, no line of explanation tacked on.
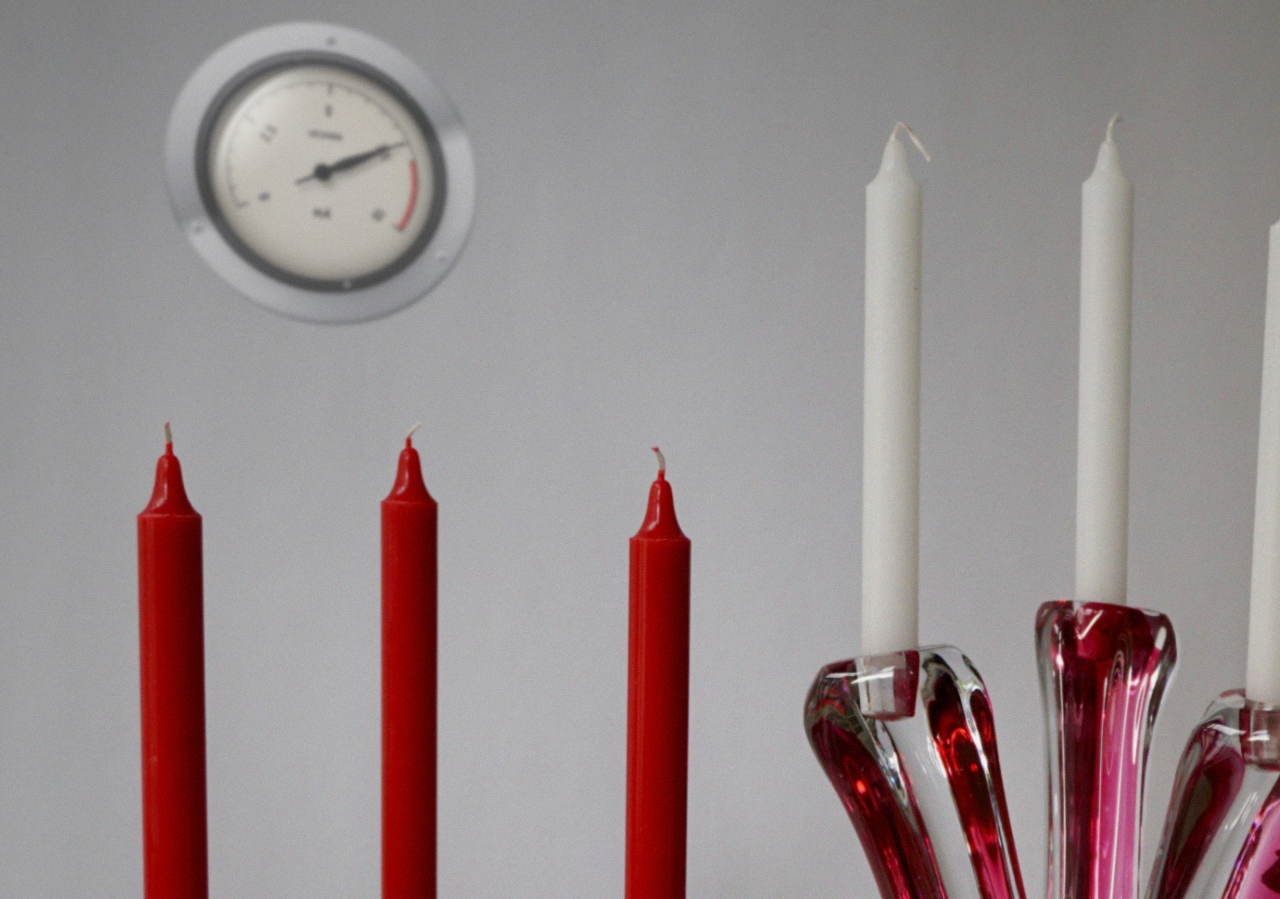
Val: 7.5 mA
